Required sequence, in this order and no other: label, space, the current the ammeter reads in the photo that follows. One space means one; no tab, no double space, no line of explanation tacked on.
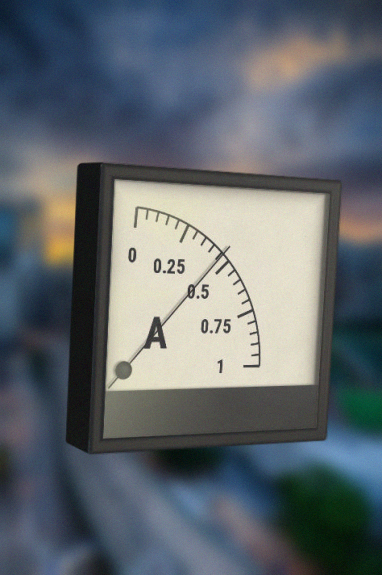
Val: 0.45 A
